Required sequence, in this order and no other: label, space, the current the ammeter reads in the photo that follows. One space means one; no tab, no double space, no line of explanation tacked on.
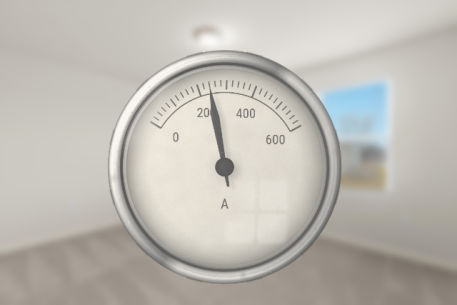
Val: 240 A
